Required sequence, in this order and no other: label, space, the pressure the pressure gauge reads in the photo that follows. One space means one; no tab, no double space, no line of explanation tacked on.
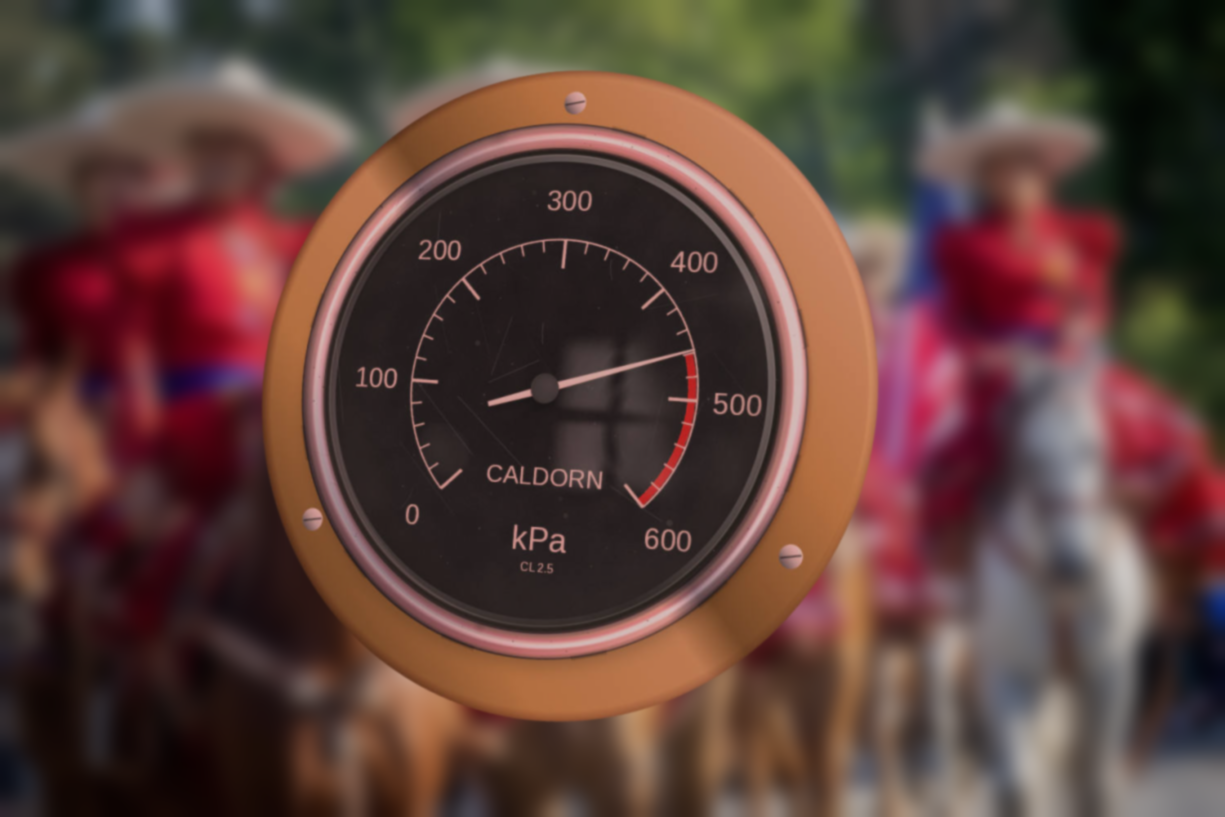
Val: 460 kPa
